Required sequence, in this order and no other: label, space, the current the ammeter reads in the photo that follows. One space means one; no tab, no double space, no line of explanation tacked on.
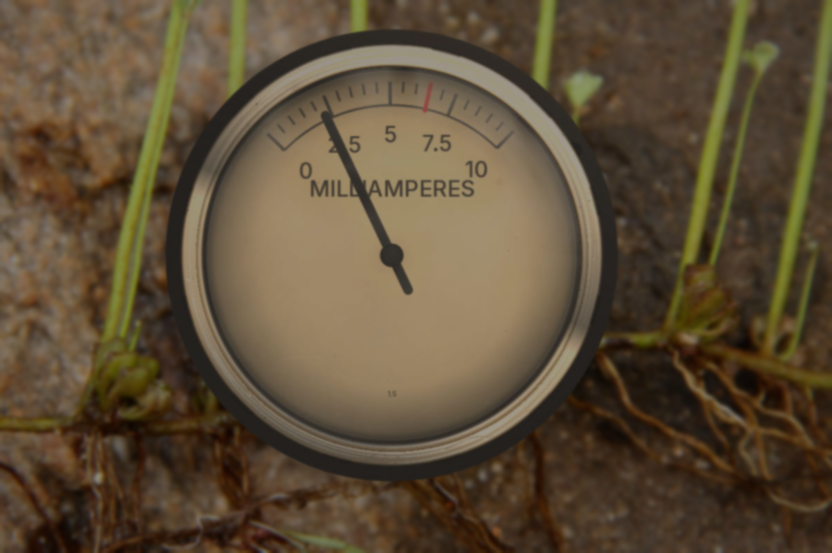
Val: 2.25 mA
